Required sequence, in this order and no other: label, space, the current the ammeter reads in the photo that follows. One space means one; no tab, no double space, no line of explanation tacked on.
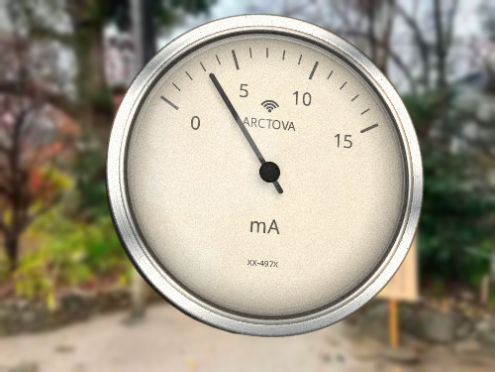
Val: 3 mA
